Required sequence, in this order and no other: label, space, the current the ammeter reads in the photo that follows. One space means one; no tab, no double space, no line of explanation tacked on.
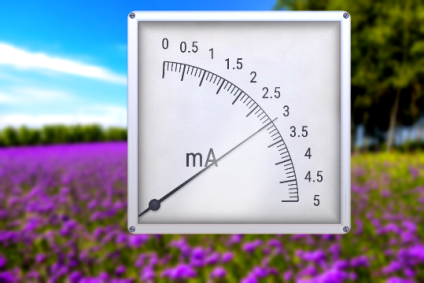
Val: 3 mA
